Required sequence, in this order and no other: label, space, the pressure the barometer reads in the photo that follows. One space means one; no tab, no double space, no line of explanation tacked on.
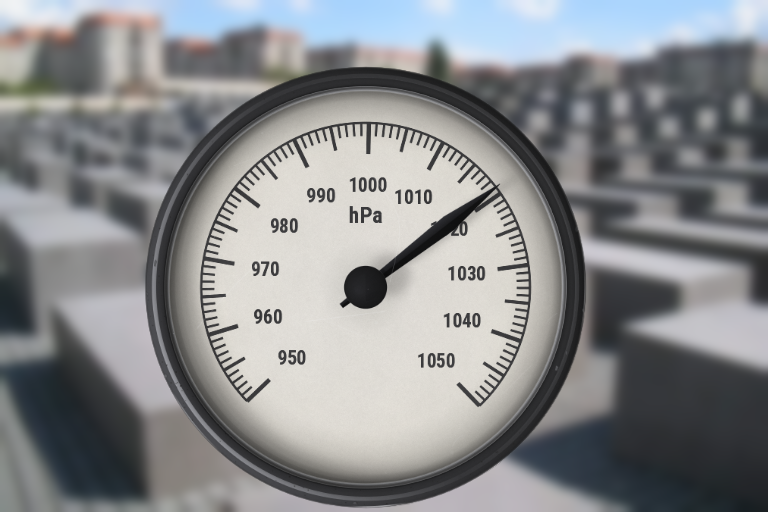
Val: 1019 hPa
